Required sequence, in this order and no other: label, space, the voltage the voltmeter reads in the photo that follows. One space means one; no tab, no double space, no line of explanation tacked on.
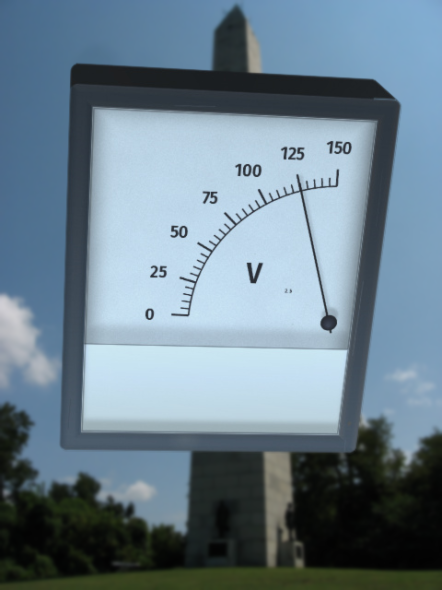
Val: 125 V
